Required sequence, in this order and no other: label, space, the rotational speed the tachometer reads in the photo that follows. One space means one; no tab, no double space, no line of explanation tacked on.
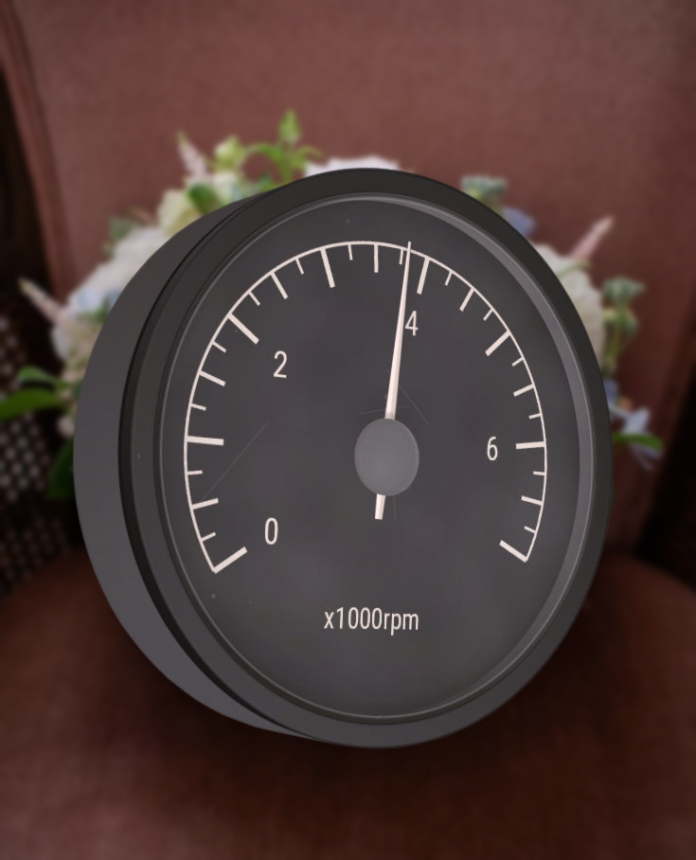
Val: 3750 rpm
